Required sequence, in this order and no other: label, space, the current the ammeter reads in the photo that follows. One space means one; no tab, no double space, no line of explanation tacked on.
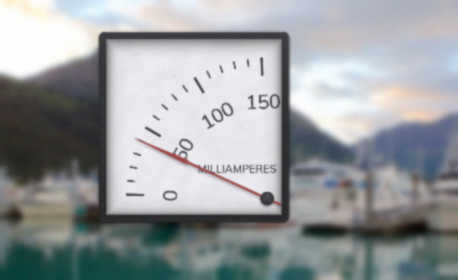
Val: 40 mA
